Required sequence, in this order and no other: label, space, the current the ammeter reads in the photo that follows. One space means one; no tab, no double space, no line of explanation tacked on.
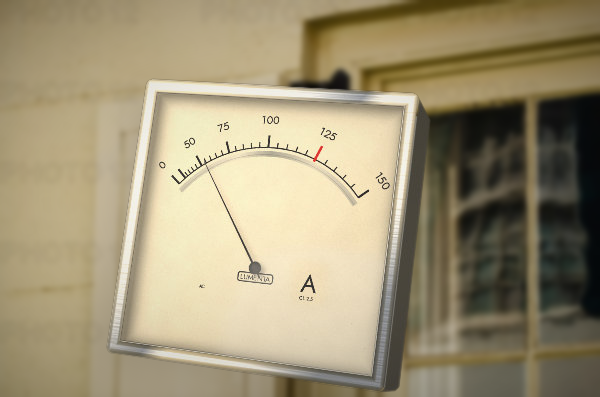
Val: 55 A
